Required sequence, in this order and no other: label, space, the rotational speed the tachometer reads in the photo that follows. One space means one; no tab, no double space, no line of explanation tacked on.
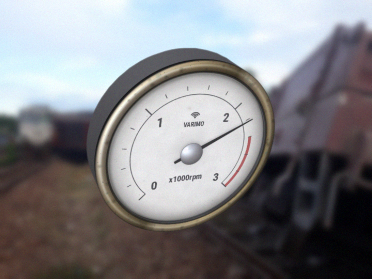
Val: 2200 rpm
